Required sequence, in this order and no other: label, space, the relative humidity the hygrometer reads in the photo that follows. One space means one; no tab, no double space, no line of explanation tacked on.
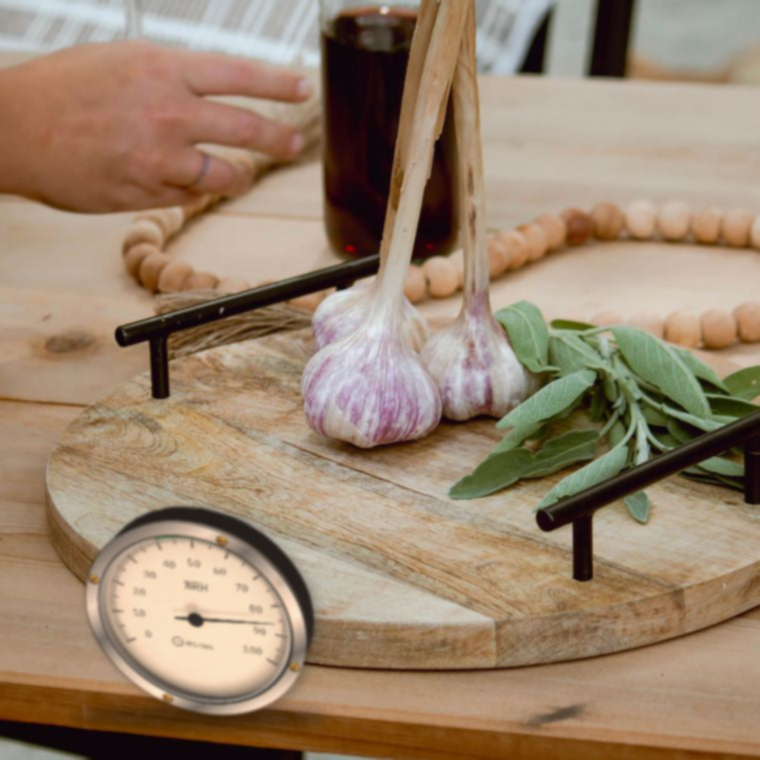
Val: 85 %
